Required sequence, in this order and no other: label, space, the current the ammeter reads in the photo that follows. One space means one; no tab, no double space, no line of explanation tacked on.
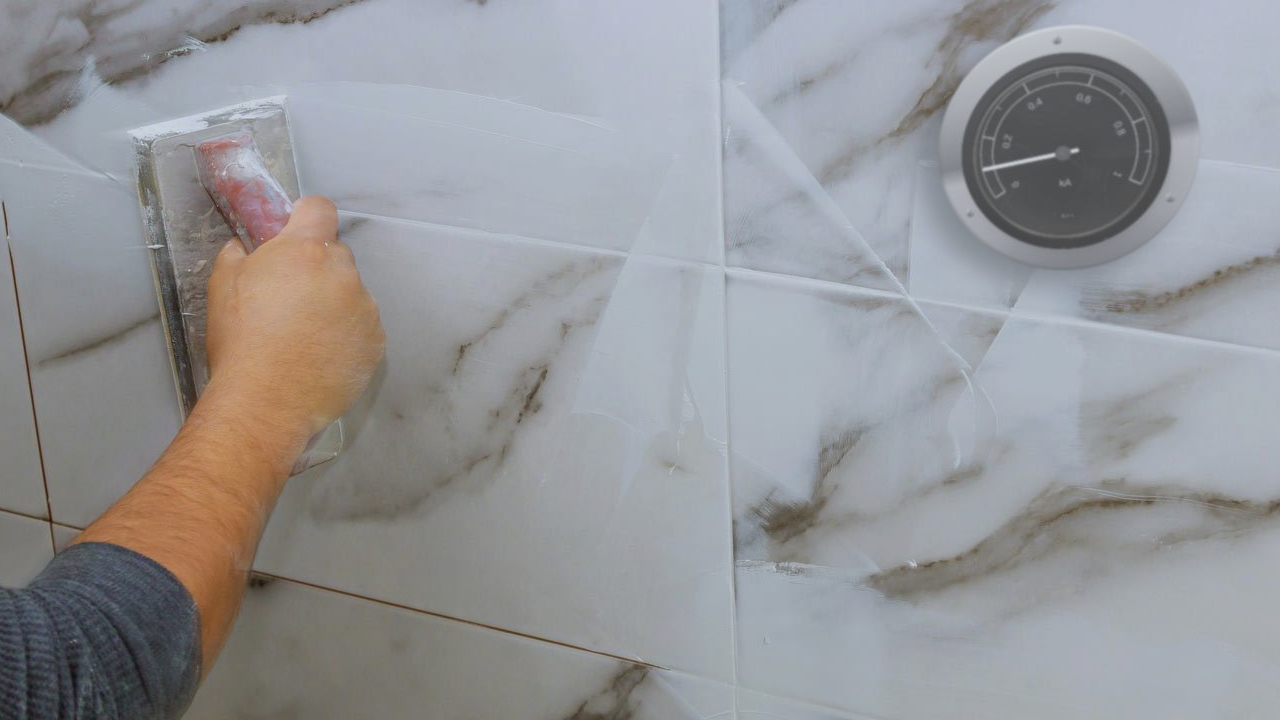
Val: 0.1 kA
